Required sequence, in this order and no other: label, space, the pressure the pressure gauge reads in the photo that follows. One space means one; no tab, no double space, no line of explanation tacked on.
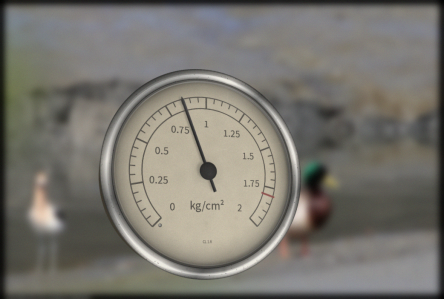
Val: 0.85 kg/cm²
